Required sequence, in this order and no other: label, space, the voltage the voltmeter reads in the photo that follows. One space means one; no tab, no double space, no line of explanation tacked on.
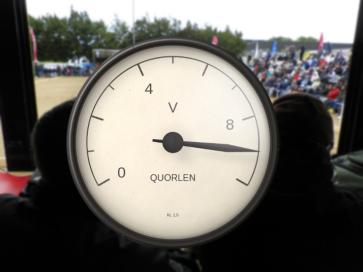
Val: 9 V
